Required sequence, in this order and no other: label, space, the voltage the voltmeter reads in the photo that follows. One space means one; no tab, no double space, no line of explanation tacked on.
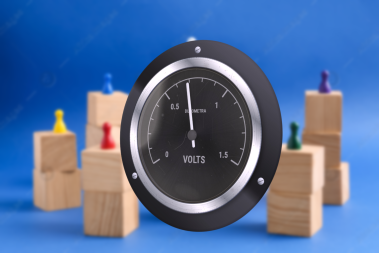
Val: 0.7 V
